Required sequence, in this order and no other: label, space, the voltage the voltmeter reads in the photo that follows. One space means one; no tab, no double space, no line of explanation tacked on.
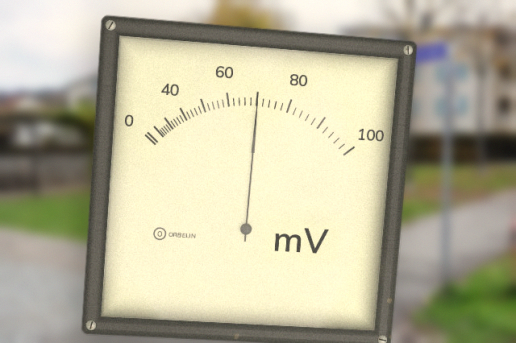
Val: 70 mV
